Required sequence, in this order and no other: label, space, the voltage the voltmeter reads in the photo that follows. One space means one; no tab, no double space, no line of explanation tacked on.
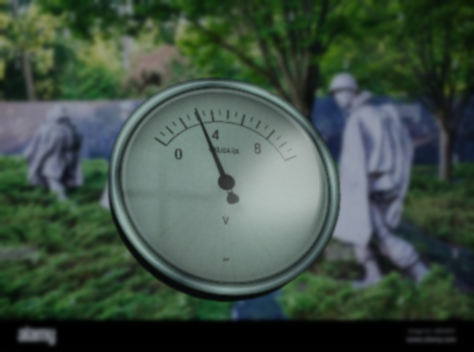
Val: 3 V
